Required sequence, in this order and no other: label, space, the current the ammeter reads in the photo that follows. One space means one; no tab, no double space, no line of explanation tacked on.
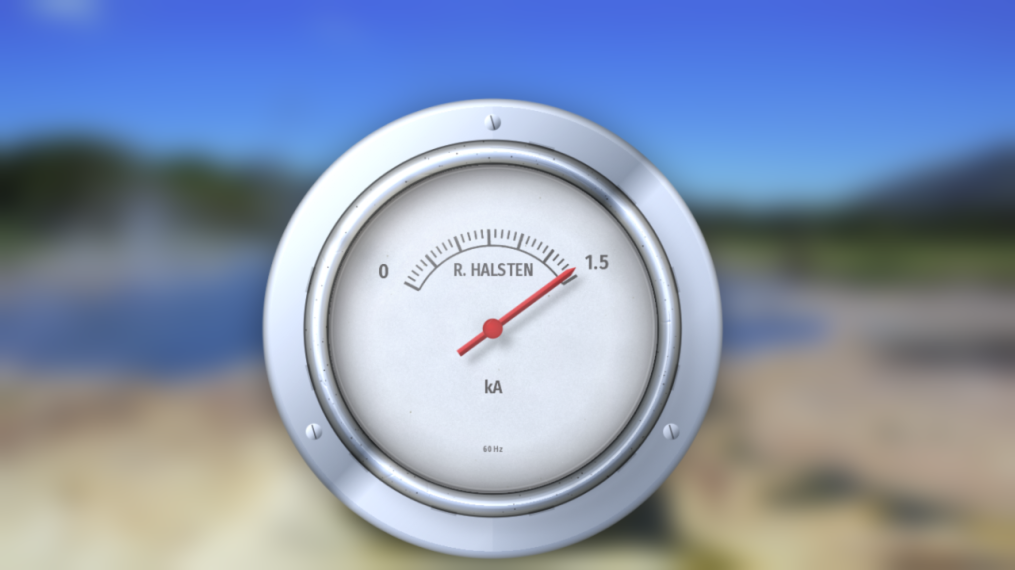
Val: 1.45 kA
